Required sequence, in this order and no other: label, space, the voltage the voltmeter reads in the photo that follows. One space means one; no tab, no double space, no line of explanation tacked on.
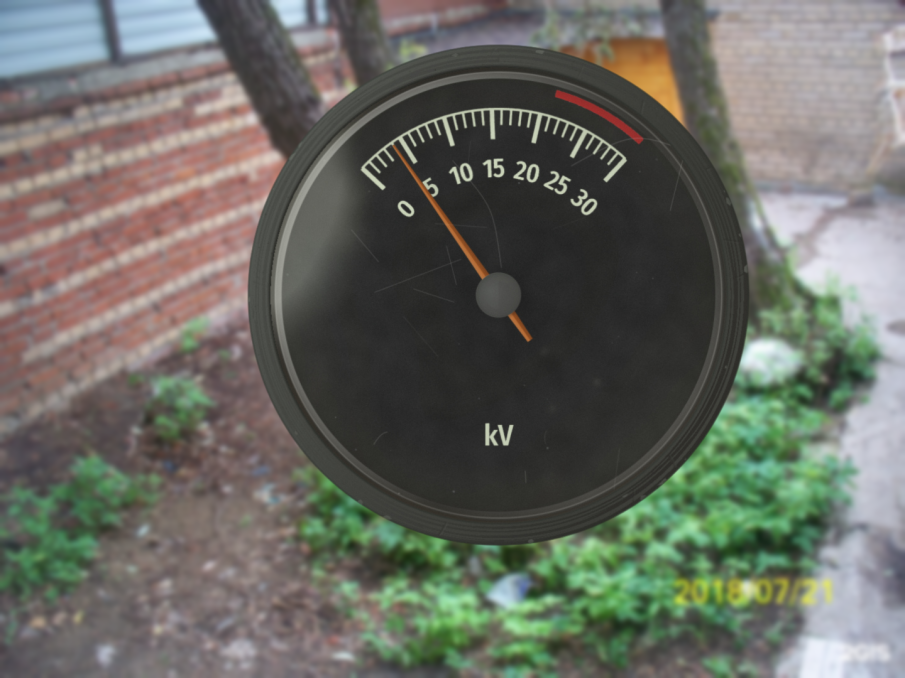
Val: 4 kV
